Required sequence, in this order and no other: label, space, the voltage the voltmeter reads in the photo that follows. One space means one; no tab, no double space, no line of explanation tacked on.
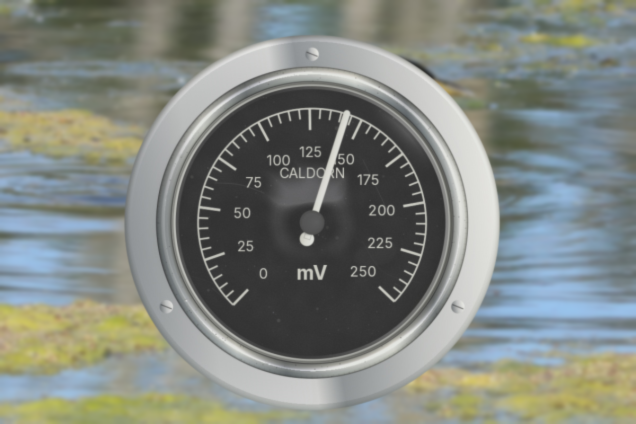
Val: 142.5 mV
